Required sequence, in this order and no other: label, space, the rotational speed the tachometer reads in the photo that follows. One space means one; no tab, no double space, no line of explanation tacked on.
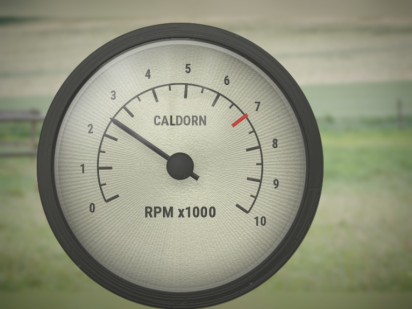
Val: 2500 rpm
